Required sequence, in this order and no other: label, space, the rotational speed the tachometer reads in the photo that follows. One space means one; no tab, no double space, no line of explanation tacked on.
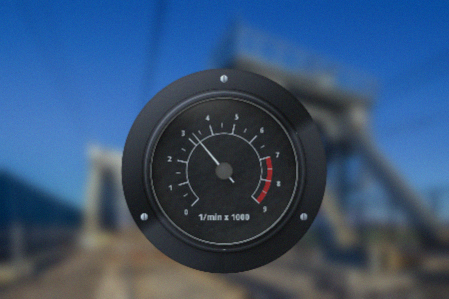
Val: 3250 rpm
